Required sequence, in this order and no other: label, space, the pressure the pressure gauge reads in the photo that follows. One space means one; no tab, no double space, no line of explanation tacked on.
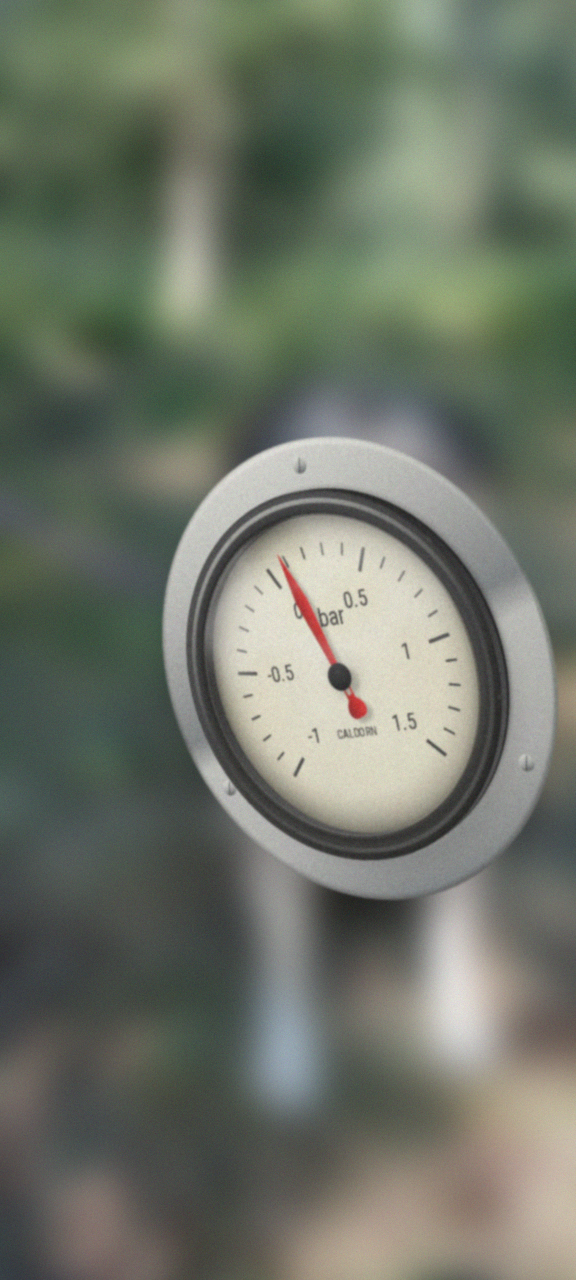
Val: 0.1 bar
